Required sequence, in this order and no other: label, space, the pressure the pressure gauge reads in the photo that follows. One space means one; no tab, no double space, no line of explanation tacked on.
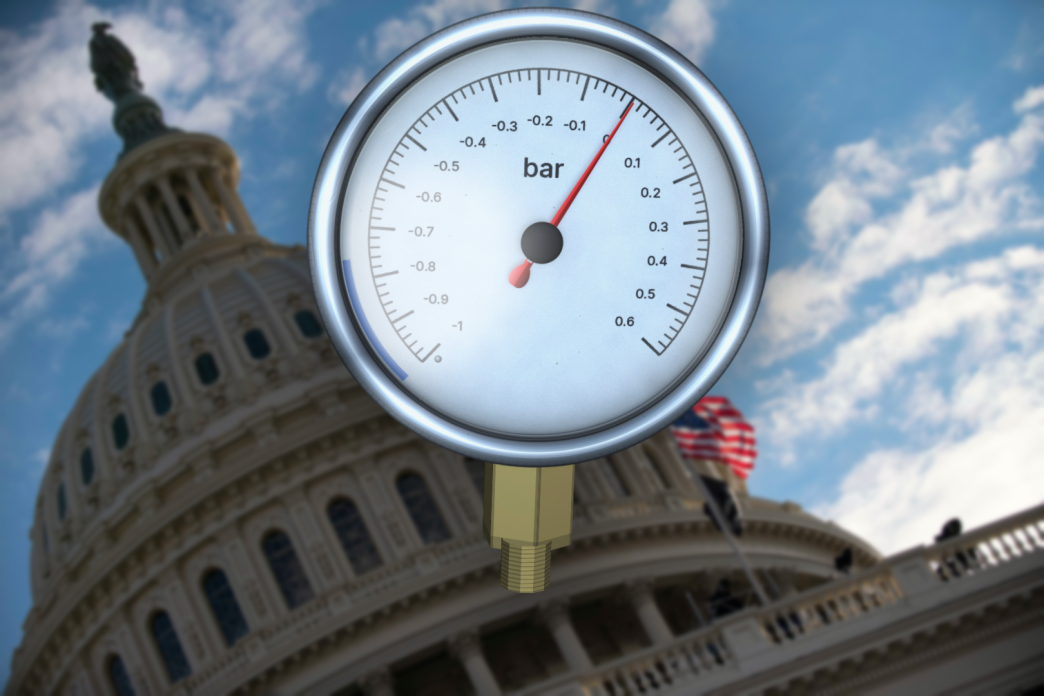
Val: 0 bar
